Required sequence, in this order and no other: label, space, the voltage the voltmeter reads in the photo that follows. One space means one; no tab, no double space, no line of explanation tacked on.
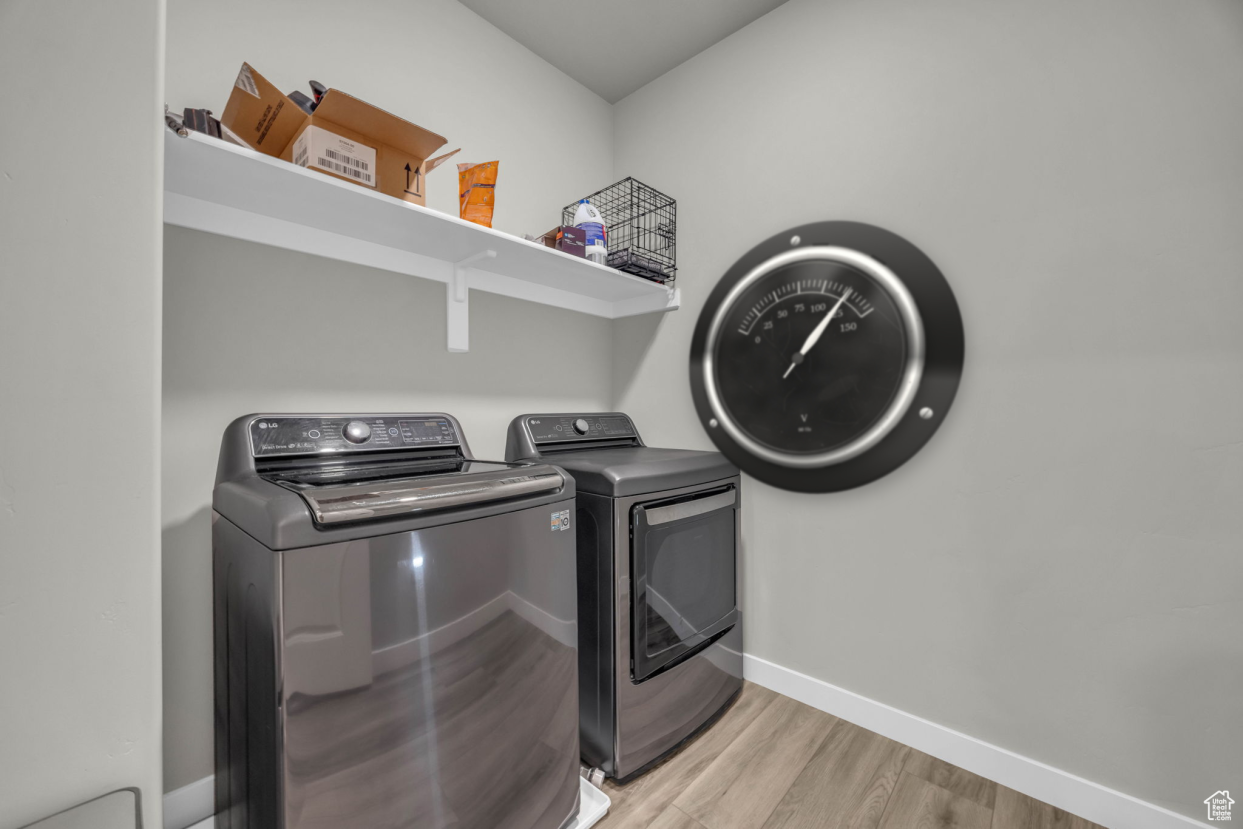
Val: 125 V
